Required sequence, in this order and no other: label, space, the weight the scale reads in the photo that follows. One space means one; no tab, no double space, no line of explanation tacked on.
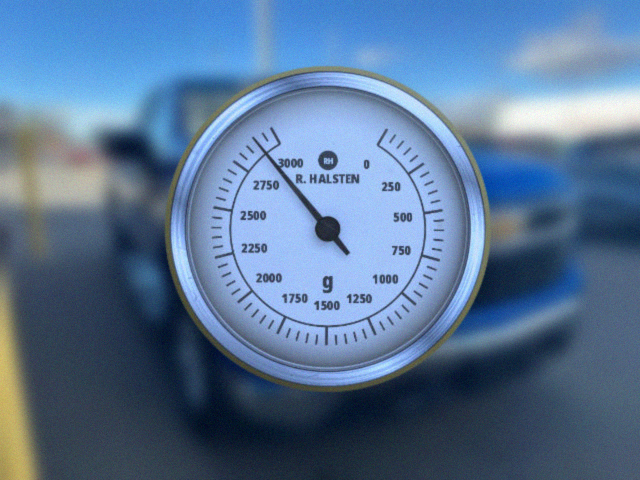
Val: 2900 g
